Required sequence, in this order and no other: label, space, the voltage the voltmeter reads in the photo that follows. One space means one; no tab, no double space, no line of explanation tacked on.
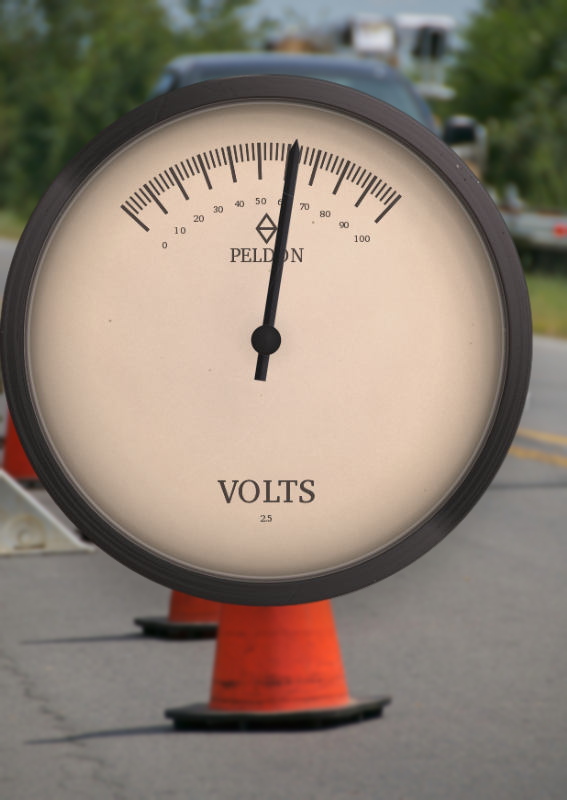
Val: 62 V
